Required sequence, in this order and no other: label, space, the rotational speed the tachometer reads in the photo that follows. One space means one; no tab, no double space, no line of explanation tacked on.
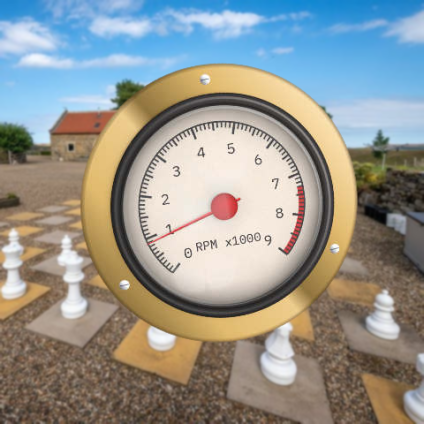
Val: 900 rpm
